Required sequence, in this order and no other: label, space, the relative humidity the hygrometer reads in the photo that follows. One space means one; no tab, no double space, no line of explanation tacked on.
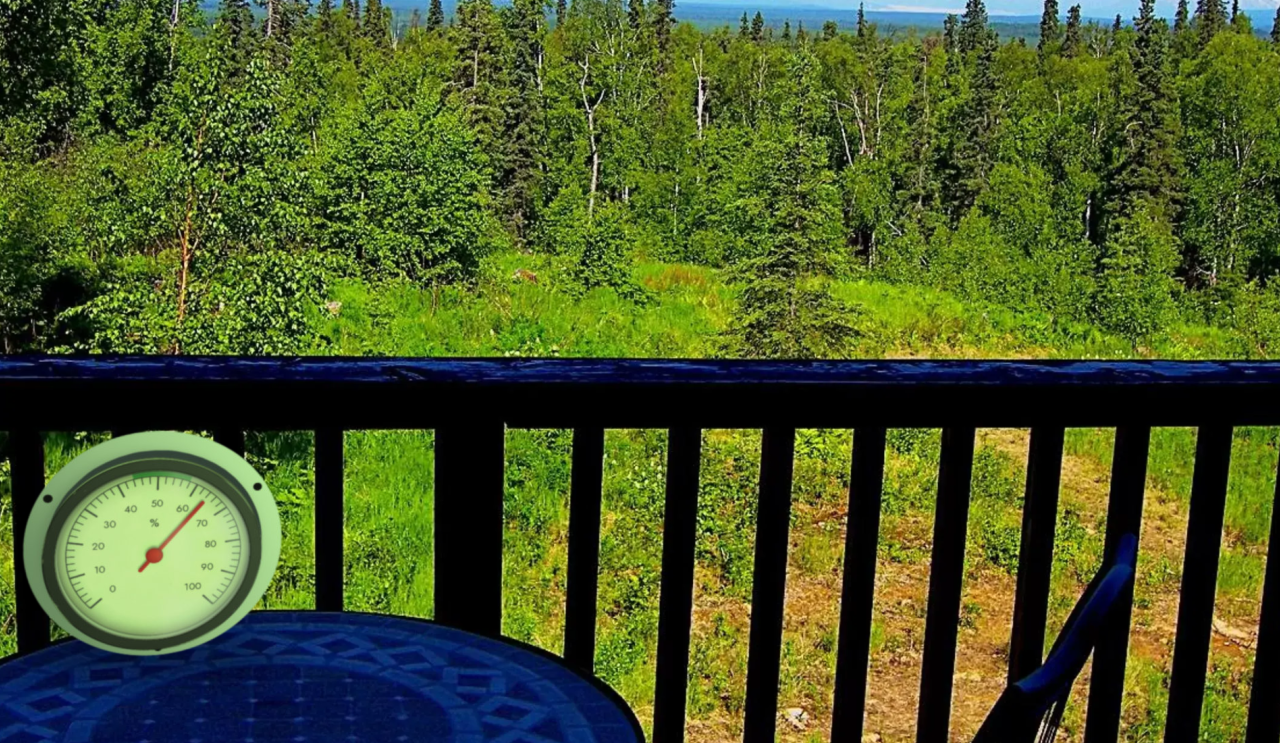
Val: 64 %
